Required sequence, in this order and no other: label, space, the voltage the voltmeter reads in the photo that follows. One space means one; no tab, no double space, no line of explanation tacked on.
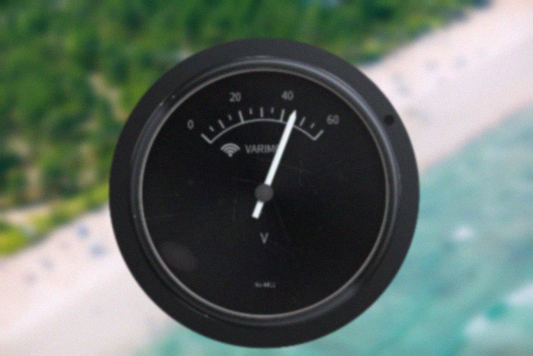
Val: 45 V
